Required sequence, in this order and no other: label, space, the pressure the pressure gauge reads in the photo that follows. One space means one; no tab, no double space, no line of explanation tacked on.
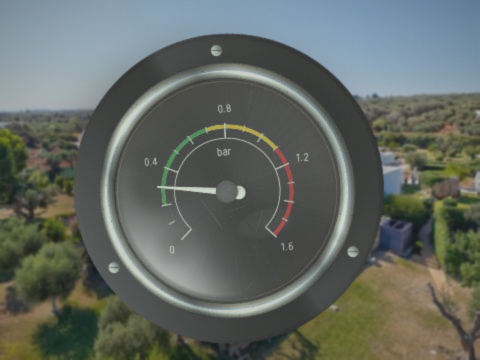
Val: 0.3 bar
